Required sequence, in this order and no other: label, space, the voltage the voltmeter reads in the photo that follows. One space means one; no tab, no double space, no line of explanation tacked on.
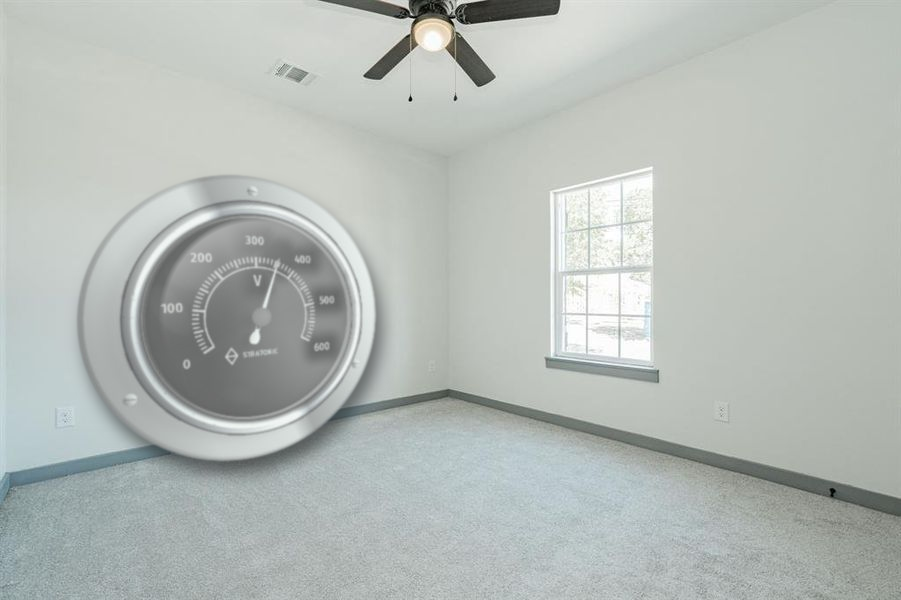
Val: 350 V
